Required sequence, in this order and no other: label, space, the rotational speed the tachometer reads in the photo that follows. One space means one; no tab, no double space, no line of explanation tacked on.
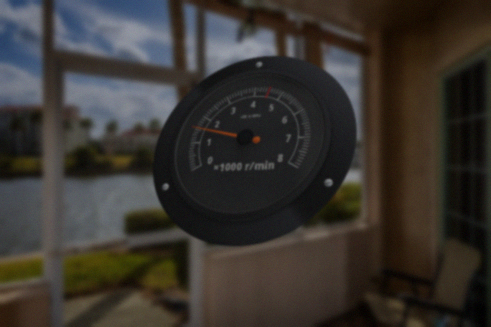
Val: 1500 rpm
